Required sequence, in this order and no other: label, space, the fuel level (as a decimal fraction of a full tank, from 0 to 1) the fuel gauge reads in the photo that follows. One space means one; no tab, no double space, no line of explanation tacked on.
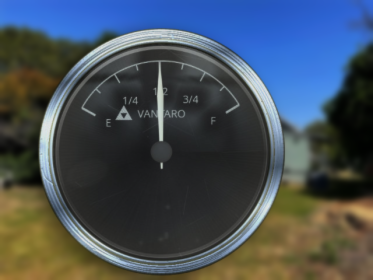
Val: 0.5
